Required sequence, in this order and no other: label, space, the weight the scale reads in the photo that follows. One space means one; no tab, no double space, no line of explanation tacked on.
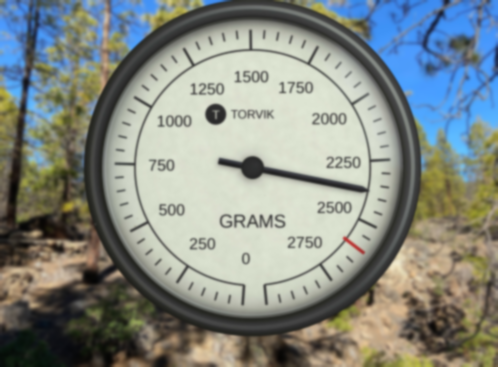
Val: 2375 g
